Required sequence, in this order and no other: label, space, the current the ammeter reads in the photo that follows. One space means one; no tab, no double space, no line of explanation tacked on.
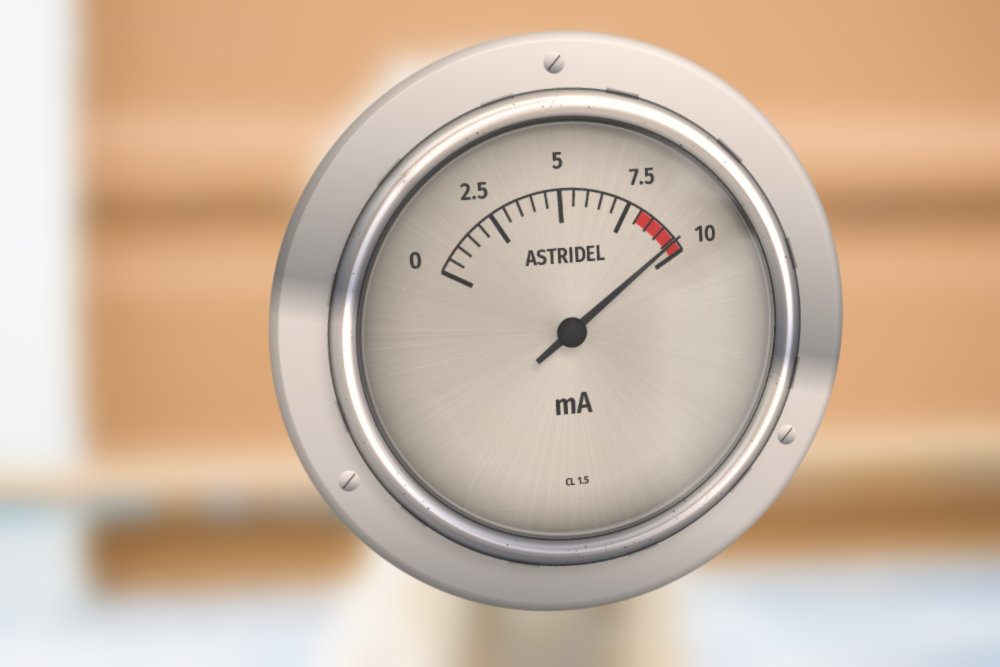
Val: 9.5 mA
